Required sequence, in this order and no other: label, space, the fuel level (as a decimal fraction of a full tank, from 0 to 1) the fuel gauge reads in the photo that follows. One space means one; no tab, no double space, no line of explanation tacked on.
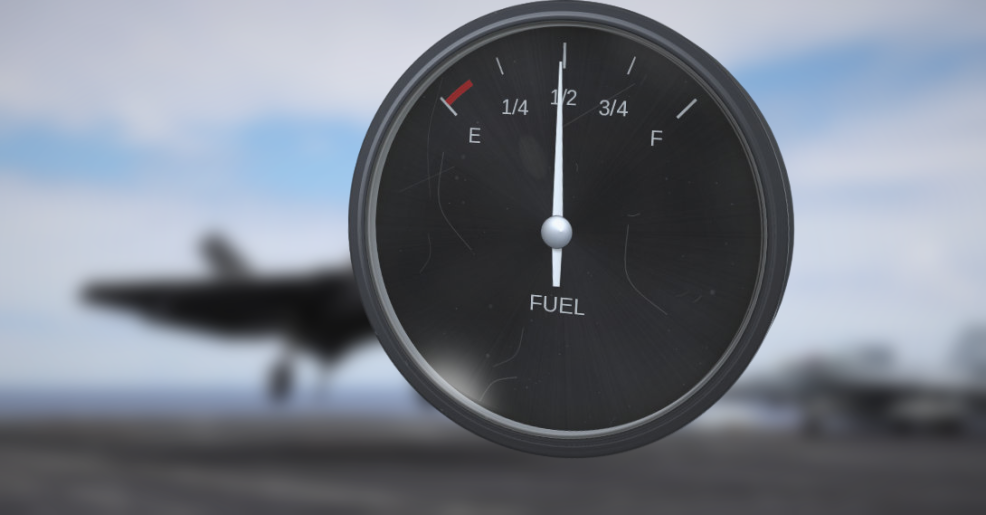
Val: 0.5
